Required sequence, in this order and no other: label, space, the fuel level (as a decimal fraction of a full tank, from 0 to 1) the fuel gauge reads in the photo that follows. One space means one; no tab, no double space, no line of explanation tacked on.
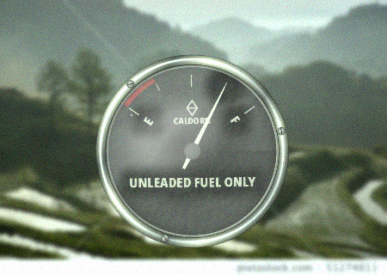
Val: 0.75
